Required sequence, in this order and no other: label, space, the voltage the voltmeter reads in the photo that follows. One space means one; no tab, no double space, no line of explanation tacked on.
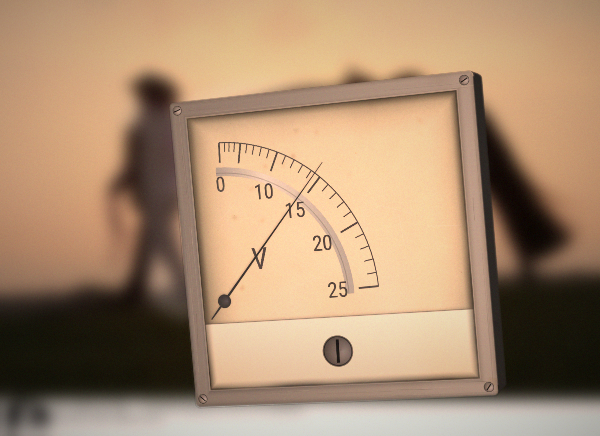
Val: 14.5 V
